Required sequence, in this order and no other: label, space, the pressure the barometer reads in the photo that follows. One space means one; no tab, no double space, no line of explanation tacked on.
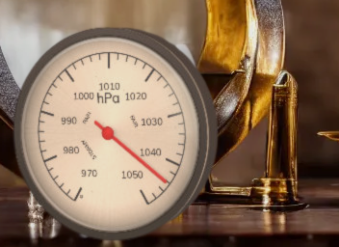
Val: 1044 hPa
